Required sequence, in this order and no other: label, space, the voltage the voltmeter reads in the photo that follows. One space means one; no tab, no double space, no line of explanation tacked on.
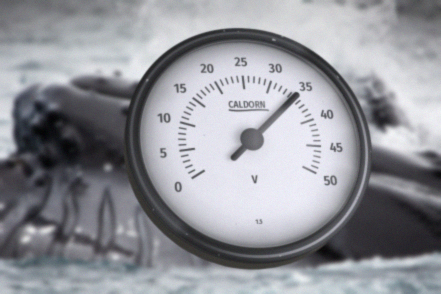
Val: 35 V
